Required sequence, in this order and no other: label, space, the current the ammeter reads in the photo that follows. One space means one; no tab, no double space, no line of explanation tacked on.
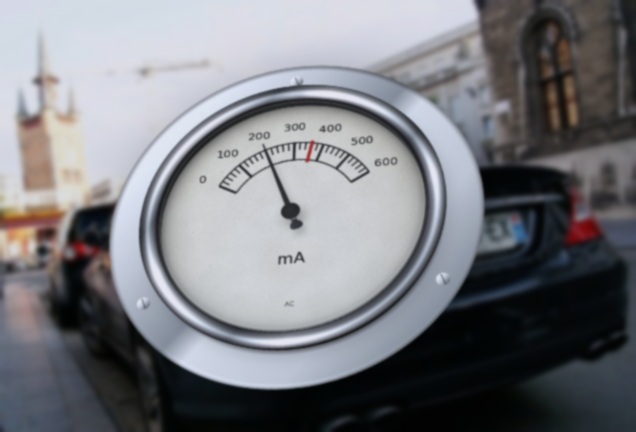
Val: 200 mA
